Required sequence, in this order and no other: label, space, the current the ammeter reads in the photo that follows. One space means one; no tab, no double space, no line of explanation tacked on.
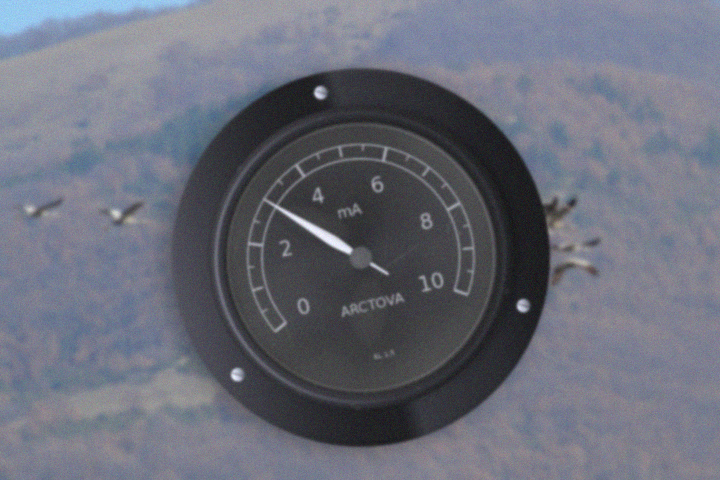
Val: 3 mA
